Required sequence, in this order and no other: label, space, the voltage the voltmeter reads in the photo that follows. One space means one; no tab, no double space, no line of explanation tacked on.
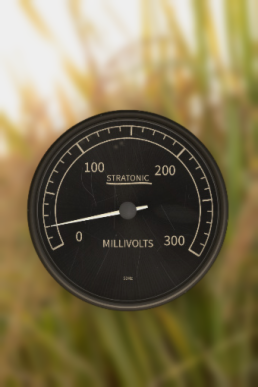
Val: 20 mV
